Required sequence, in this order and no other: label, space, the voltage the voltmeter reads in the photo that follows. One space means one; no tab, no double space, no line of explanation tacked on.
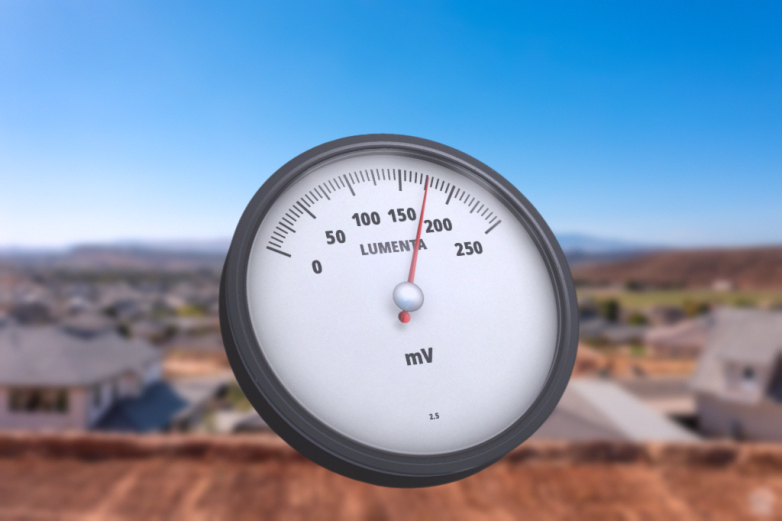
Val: 175 mV
